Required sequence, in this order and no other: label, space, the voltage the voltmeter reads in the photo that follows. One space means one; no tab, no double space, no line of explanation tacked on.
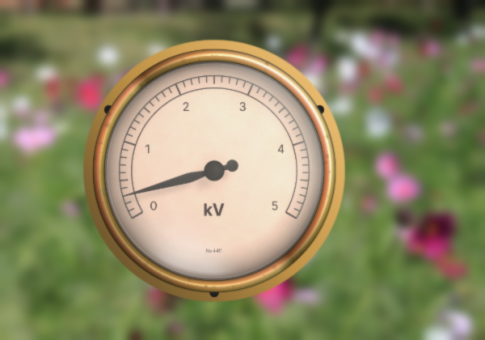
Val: 0.3 kV
